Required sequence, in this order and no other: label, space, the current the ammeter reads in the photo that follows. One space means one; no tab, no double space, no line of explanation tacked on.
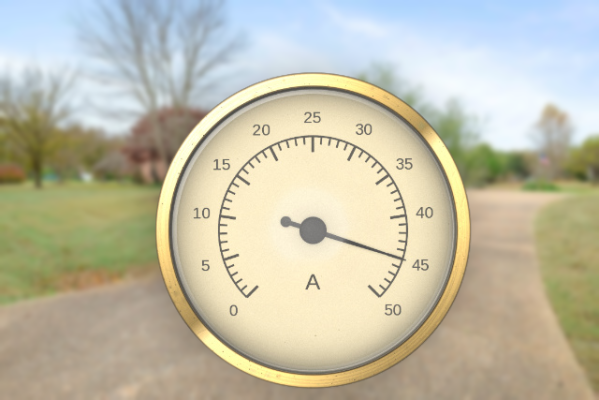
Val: 45 A
